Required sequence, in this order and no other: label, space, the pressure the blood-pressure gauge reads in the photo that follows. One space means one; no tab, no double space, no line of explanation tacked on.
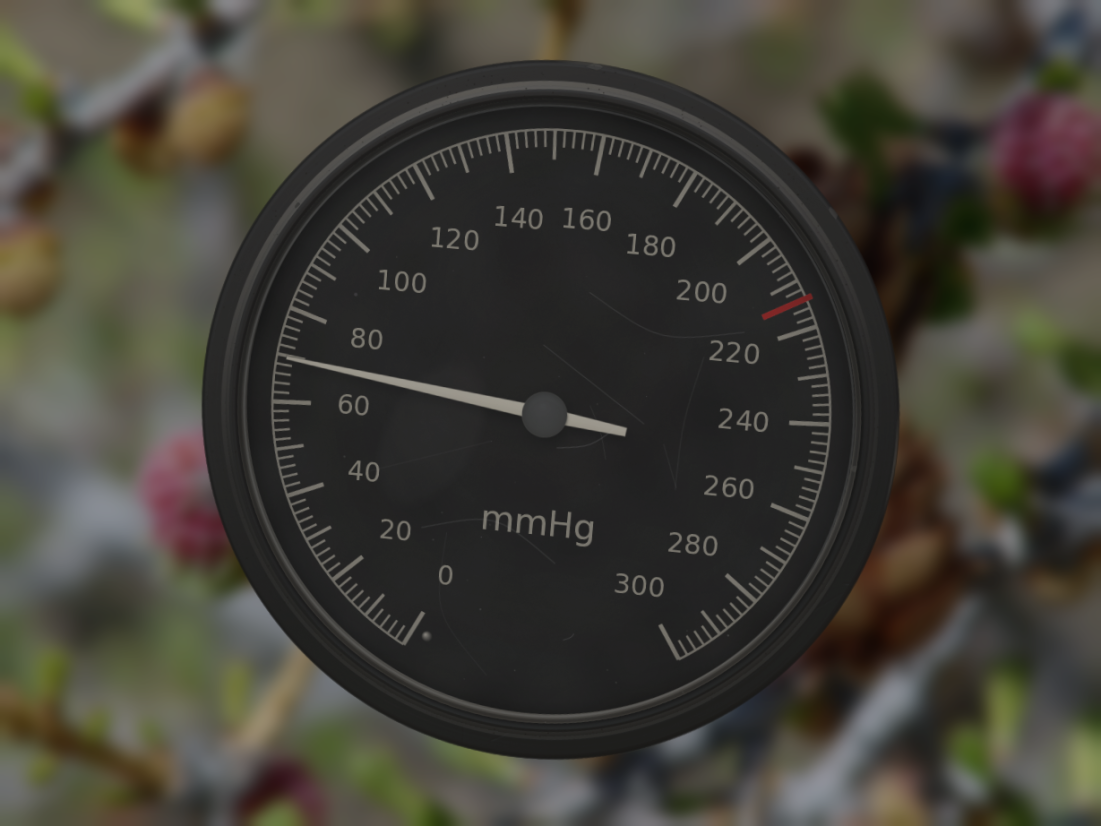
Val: 70 mmHg
